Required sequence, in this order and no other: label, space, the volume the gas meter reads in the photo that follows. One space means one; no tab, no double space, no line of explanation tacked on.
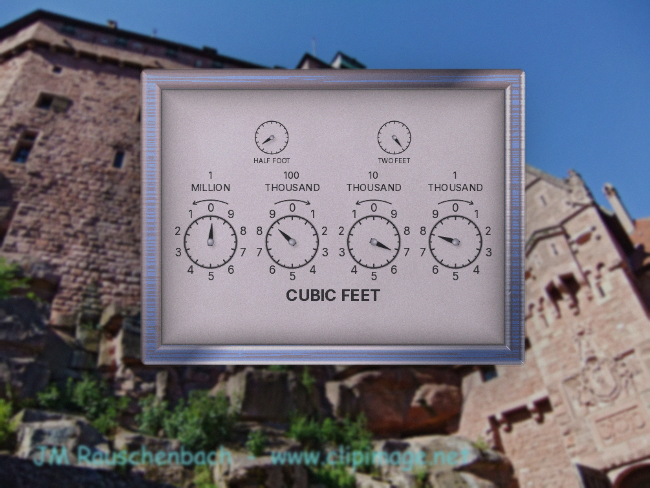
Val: 986800 ft³
